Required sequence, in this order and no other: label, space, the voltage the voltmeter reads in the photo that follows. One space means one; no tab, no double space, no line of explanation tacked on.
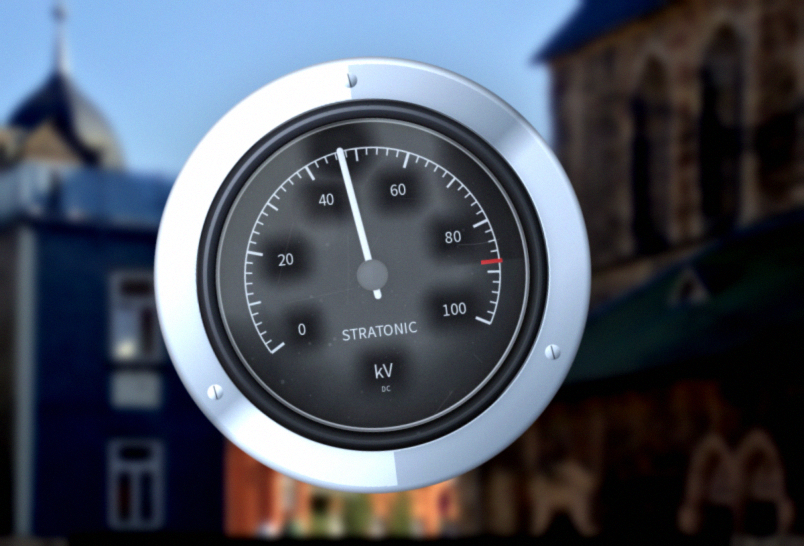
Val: 47 kV
